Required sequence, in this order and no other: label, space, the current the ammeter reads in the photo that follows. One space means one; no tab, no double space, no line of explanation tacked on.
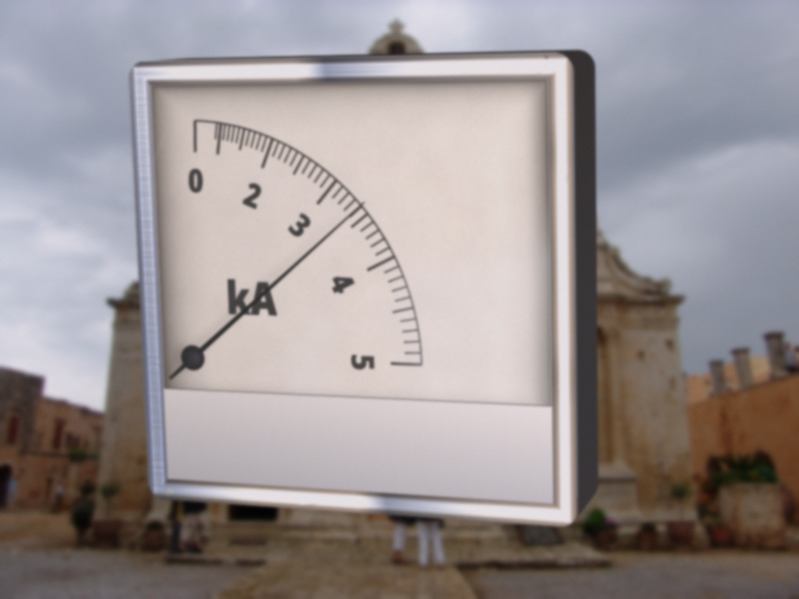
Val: 3.4 kA
